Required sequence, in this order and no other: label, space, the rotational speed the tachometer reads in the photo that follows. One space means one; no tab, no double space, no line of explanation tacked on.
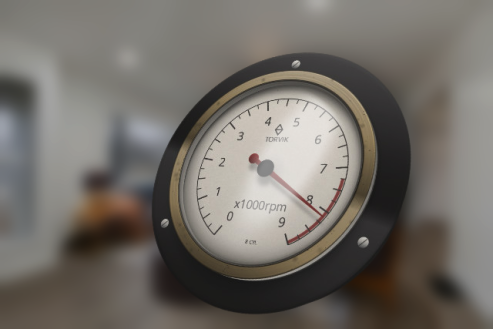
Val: 8125 rpm
